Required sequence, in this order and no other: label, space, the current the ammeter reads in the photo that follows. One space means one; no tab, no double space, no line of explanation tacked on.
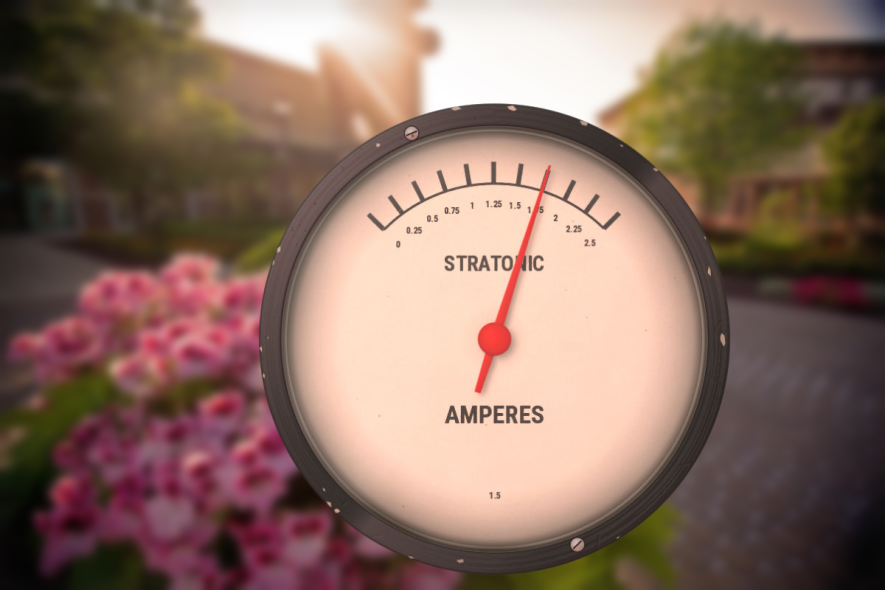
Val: 1.75 A
